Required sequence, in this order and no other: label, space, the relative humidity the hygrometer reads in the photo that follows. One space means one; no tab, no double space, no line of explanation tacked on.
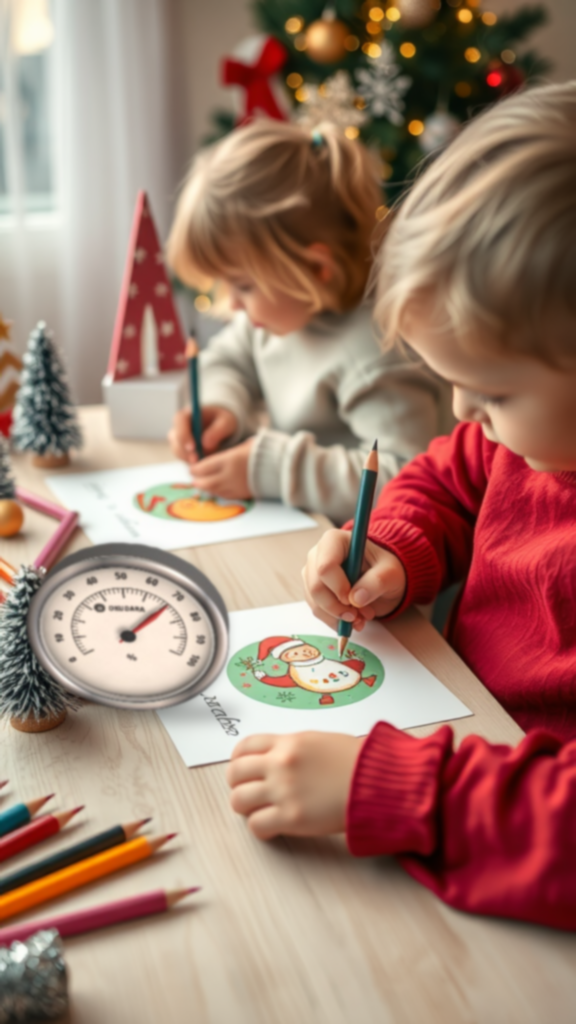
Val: 70 %
